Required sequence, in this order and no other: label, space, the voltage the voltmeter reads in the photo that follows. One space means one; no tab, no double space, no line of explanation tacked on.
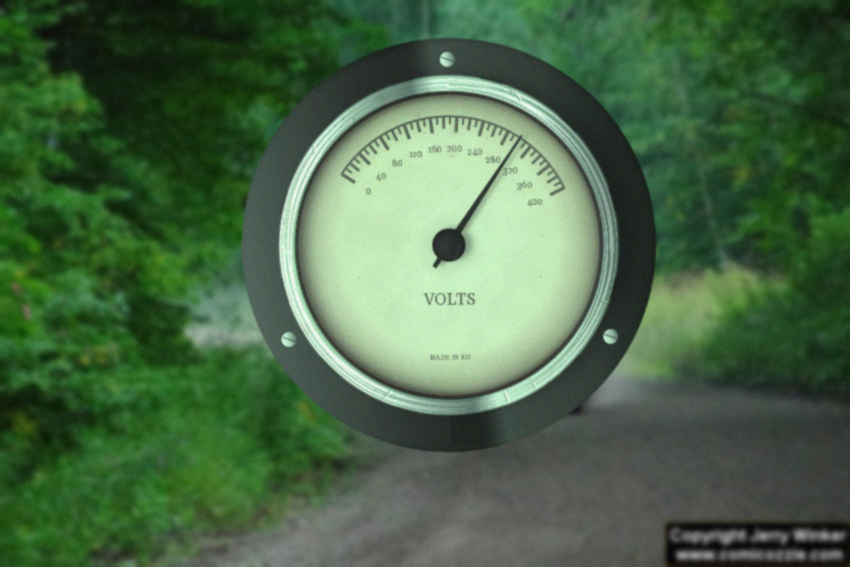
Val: 300 V
